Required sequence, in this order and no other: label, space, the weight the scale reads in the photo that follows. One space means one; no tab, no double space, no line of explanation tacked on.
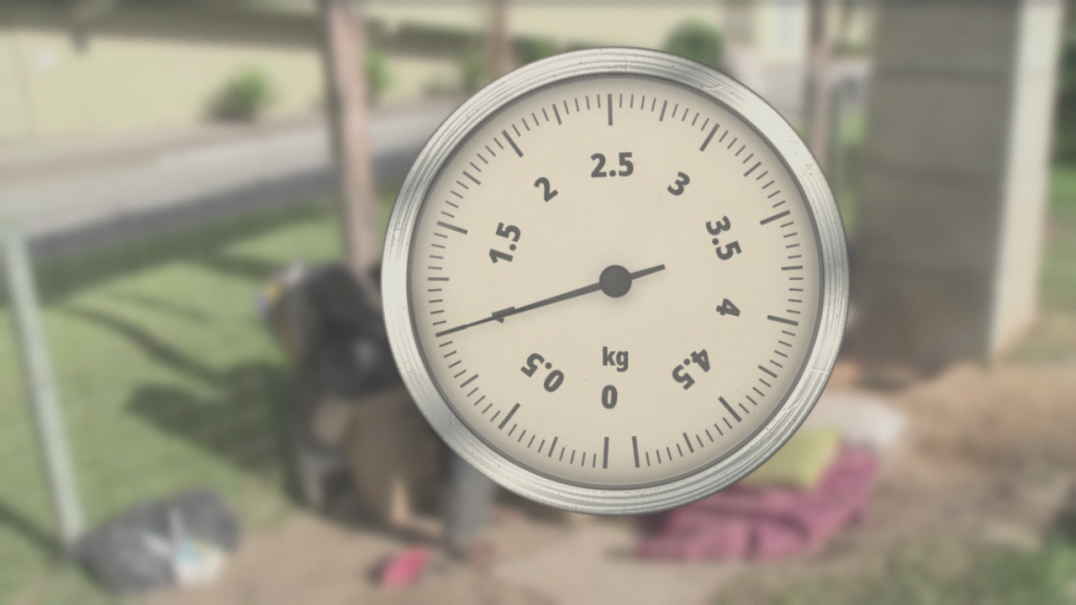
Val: 1 kg
